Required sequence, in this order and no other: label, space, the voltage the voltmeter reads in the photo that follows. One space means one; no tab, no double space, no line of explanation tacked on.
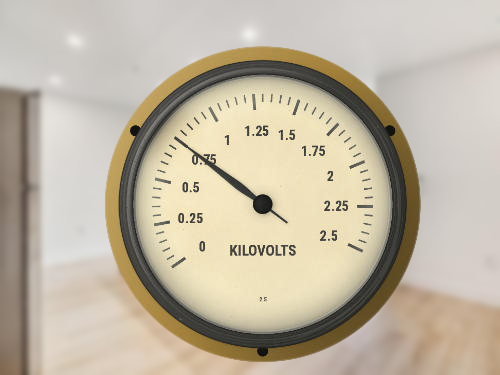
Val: 0.75 kV
